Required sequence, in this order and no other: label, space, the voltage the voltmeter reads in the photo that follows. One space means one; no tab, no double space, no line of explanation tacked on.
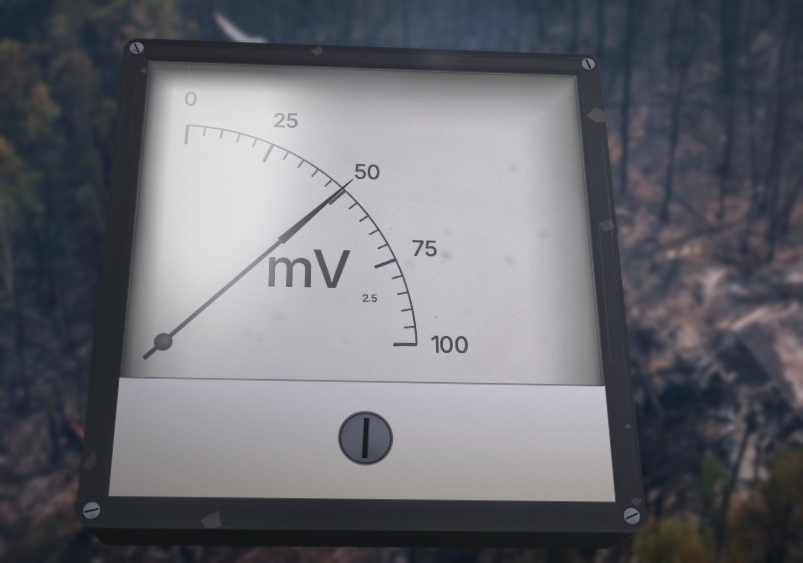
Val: 50 mV
